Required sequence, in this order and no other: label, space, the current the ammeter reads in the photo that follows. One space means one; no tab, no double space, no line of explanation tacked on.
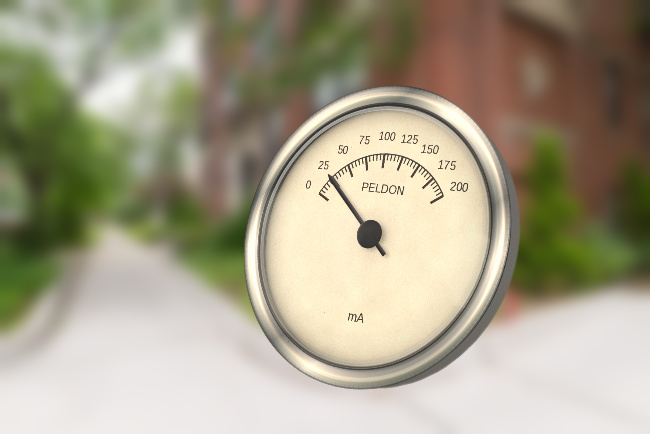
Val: 25 mA
